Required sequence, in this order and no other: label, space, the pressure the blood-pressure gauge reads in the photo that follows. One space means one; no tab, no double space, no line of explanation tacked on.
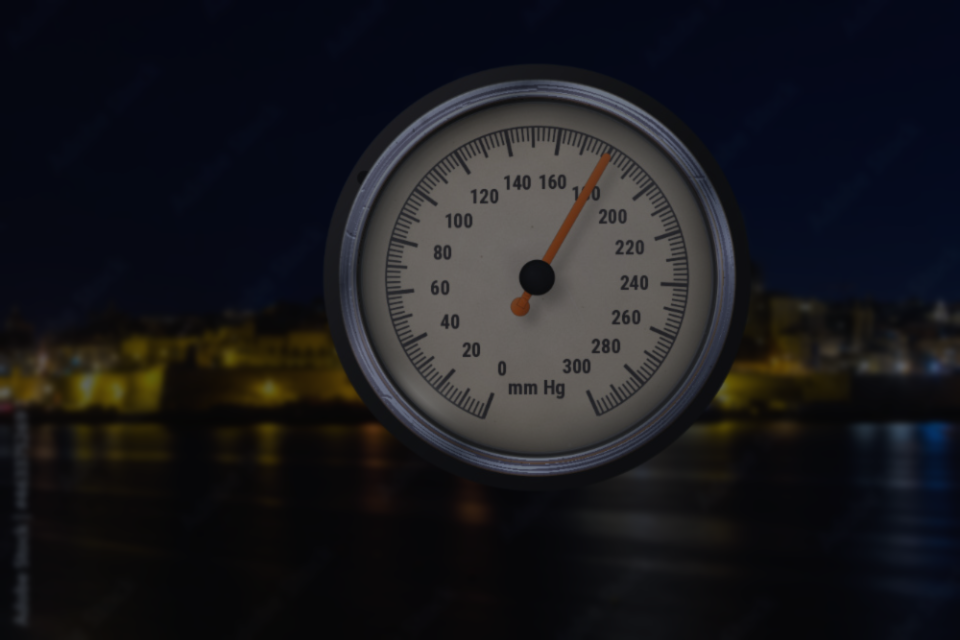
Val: 180 mmHg
